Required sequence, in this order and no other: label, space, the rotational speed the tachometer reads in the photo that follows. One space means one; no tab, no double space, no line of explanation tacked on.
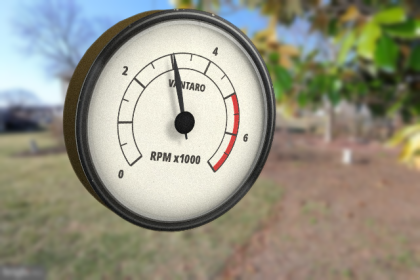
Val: 3000 rpm
